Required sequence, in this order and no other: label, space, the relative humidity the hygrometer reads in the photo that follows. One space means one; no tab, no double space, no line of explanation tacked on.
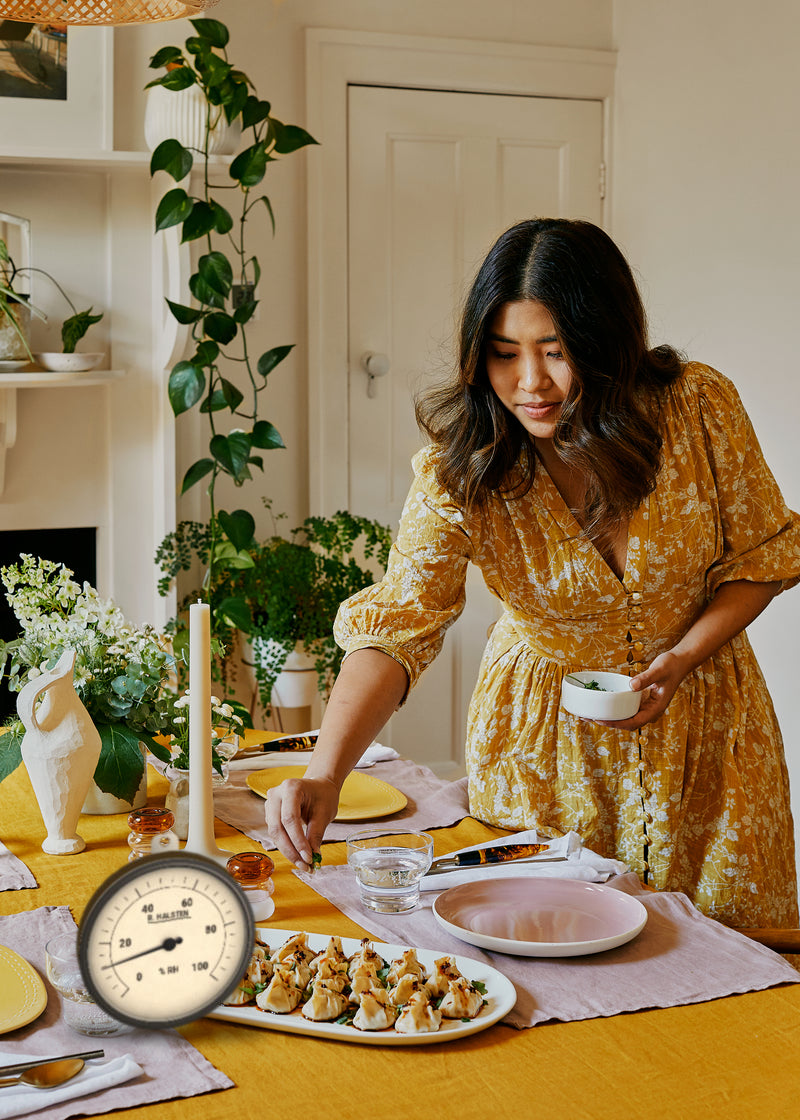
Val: 12 %
